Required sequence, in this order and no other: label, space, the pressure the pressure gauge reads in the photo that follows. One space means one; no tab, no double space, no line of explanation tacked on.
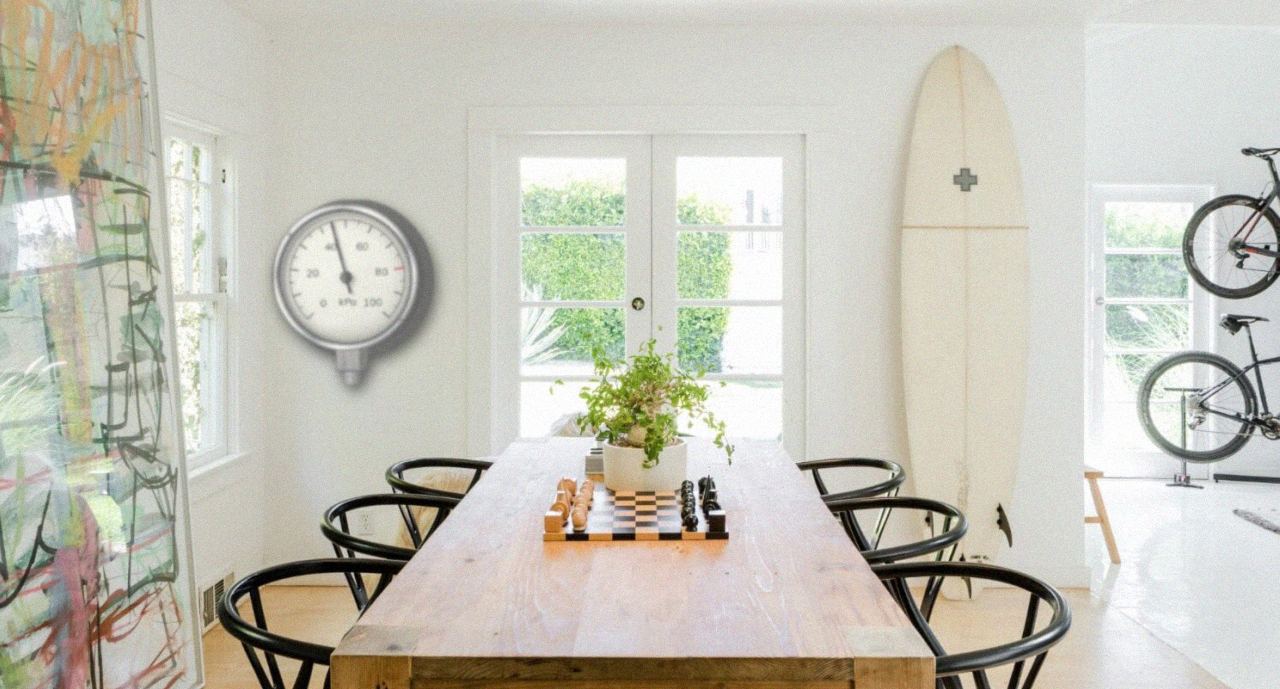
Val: 45 kPa
